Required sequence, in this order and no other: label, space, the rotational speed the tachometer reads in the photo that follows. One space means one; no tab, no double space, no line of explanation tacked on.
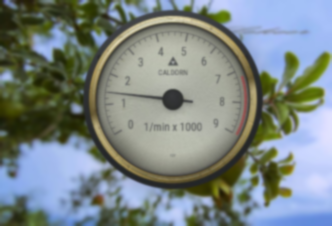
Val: 1400 rpm
